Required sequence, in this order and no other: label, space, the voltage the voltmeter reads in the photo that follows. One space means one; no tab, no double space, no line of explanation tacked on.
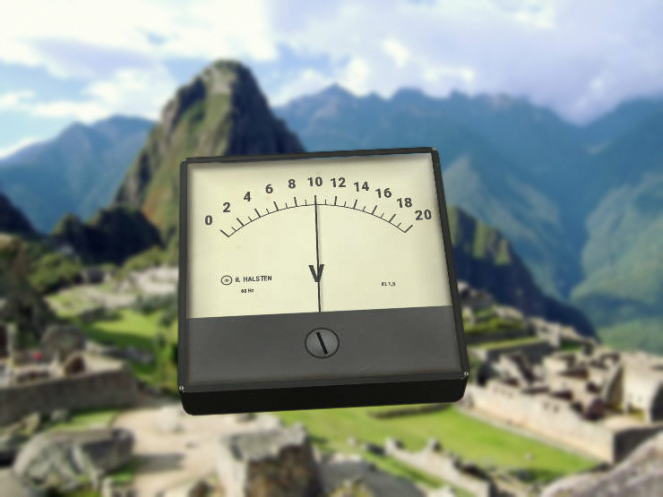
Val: 10 V
